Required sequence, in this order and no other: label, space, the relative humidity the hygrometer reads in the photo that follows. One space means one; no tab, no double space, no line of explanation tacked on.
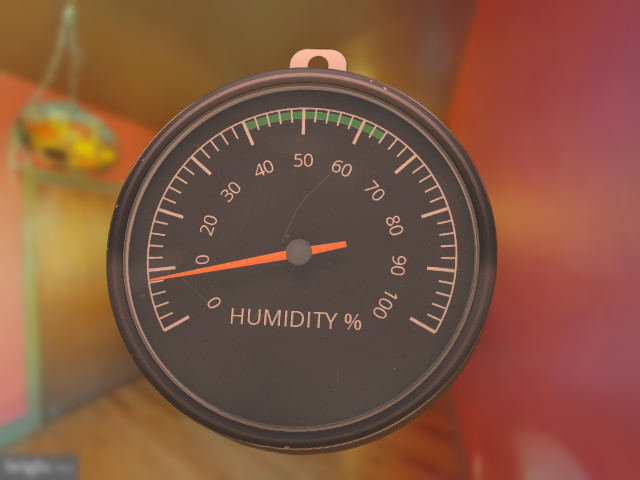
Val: 8 %
